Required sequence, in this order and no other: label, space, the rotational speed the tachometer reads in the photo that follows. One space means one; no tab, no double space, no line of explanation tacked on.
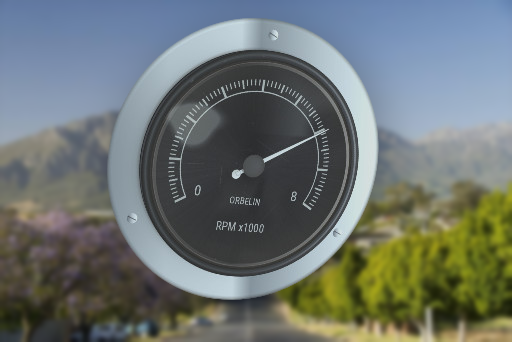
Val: 6000 rpm
